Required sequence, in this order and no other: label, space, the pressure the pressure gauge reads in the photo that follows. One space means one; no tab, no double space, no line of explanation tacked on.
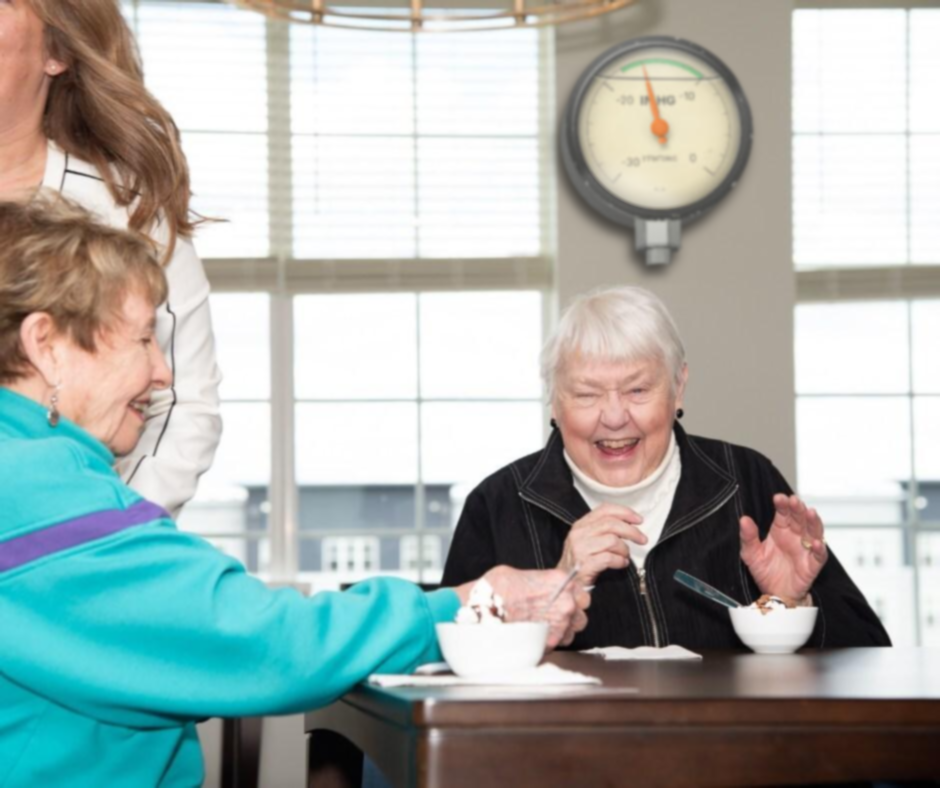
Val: -16 inHg
